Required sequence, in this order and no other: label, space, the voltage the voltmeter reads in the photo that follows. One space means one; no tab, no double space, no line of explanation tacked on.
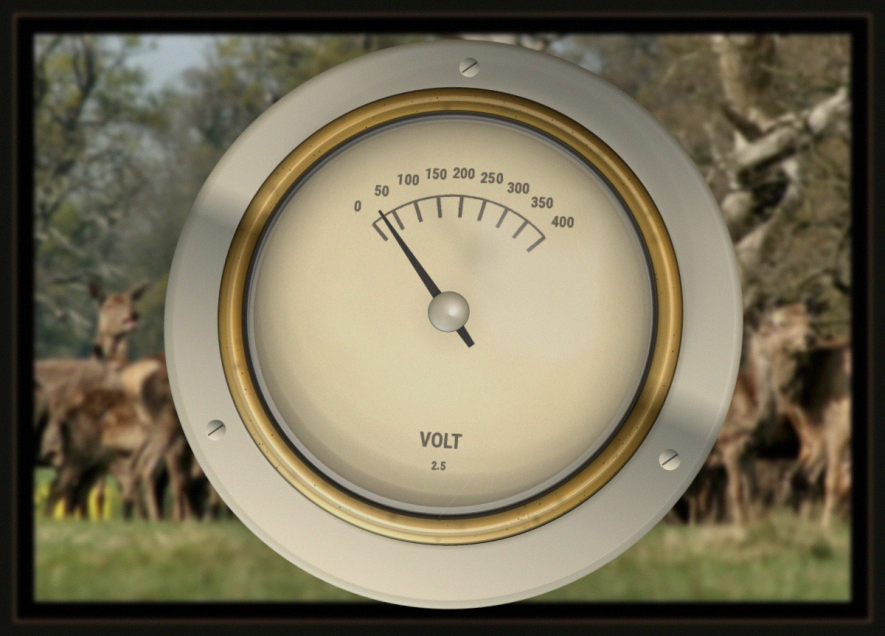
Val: 25 V
